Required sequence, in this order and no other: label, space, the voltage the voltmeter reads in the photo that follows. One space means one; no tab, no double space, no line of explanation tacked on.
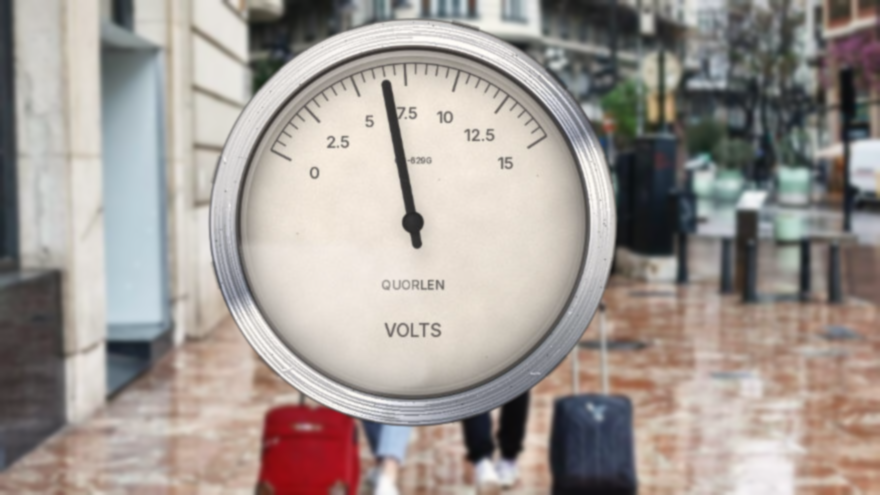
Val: 6.5 V
